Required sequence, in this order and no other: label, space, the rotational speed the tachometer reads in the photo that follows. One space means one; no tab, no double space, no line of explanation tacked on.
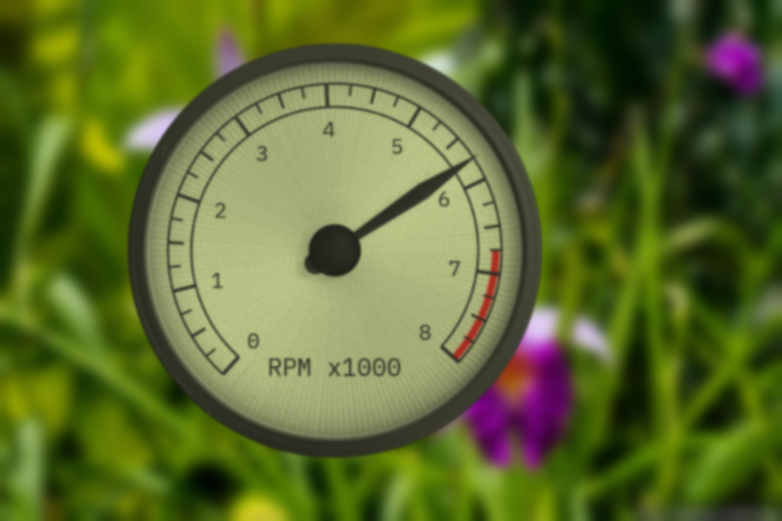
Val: 5750 rpm
